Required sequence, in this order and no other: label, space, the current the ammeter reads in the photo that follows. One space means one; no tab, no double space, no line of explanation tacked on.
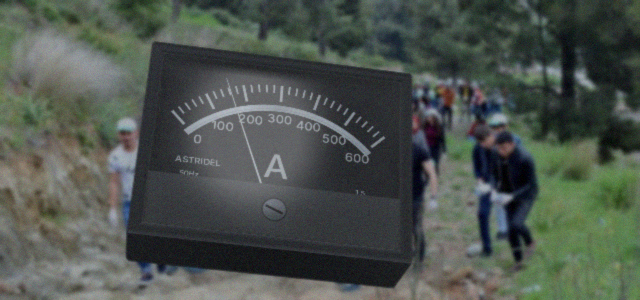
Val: 160 A
